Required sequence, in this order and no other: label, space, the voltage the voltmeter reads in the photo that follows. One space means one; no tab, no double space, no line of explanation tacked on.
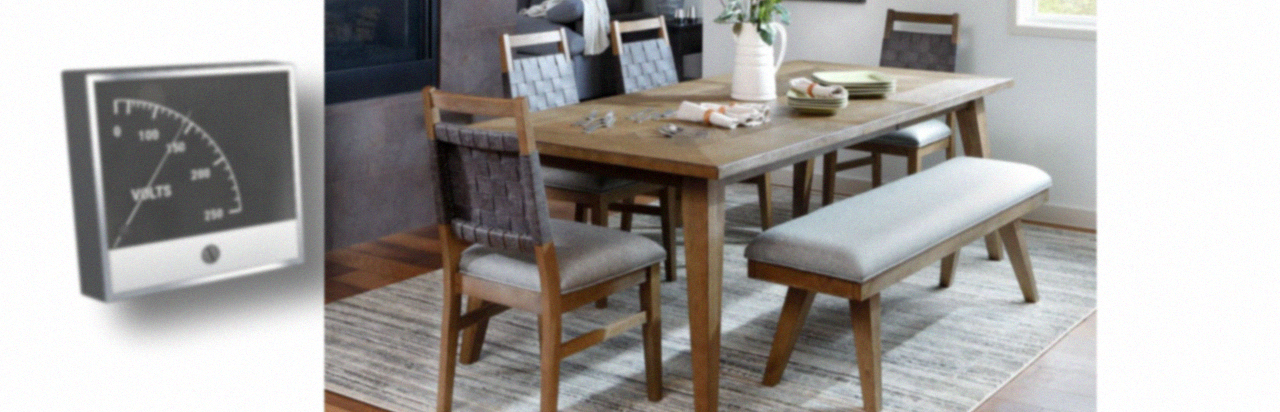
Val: 140 V
